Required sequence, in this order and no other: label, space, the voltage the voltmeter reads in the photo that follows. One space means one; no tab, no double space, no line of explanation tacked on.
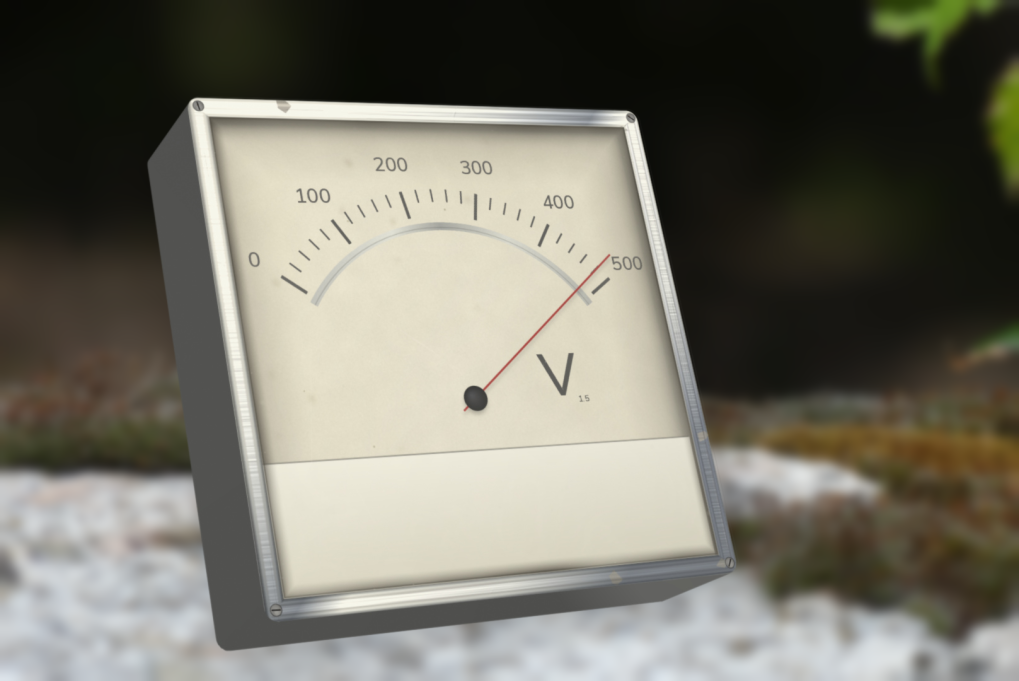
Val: 480 V
